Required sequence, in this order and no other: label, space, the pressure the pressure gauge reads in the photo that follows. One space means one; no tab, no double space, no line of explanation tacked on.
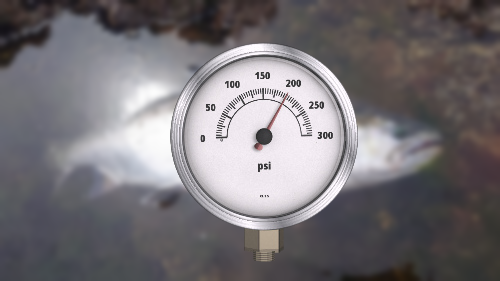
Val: 200 psi
